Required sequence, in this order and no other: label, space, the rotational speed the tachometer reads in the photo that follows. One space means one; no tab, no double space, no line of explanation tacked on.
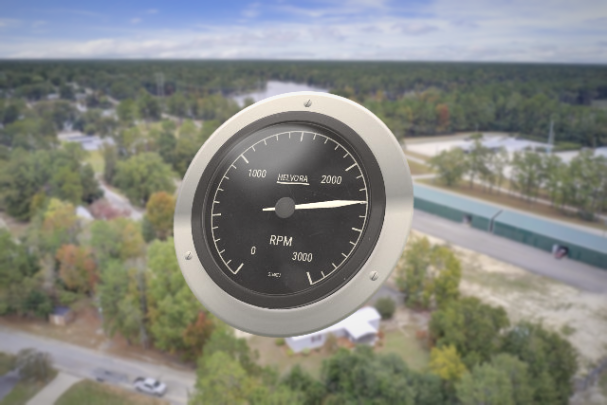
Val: 2300 rpm
